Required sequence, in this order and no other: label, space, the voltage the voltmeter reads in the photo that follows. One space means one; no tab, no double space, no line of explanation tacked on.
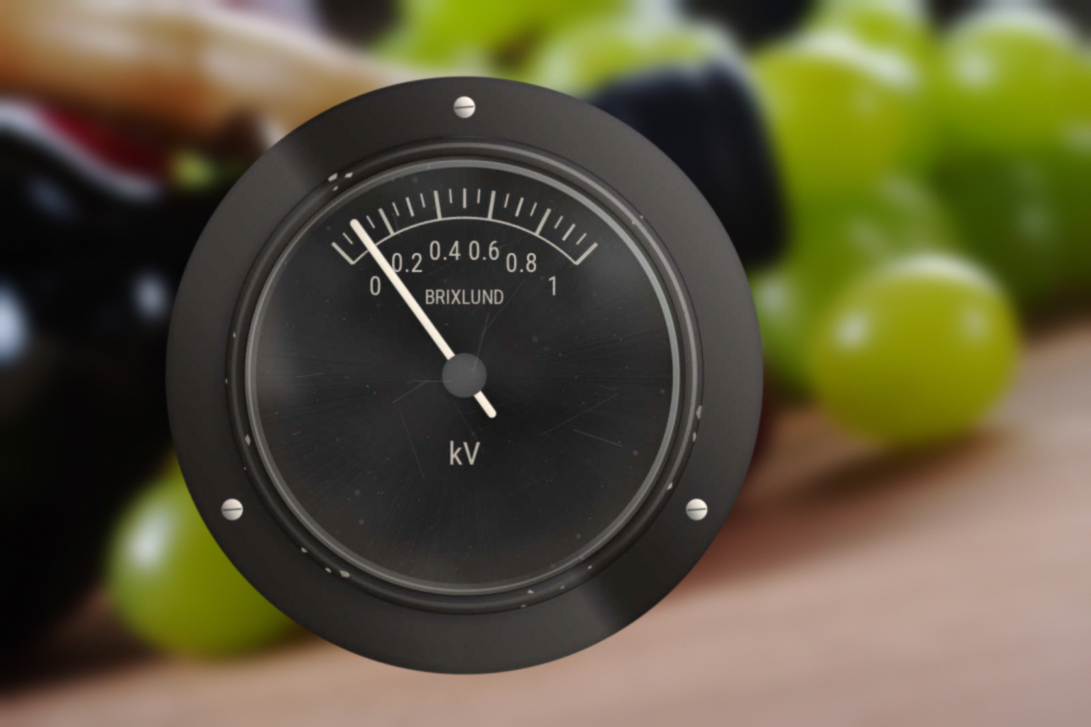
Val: 0.1 kV
